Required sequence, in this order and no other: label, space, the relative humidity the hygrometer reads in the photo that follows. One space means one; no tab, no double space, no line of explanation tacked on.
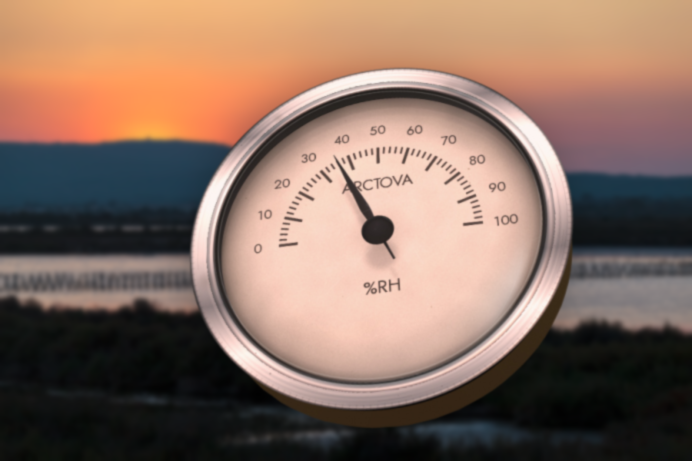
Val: 36 %
